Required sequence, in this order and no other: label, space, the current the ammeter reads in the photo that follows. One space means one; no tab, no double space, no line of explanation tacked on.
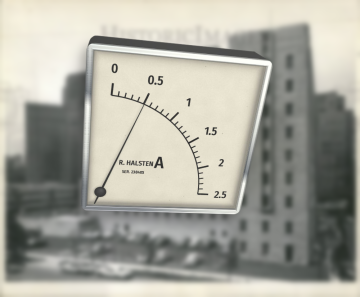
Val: 0.5 A
